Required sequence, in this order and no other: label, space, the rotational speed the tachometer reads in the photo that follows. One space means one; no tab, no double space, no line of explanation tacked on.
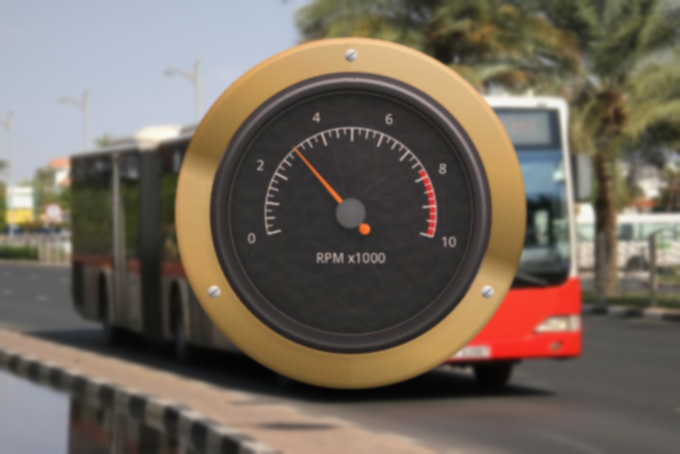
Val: 3000 rpm
